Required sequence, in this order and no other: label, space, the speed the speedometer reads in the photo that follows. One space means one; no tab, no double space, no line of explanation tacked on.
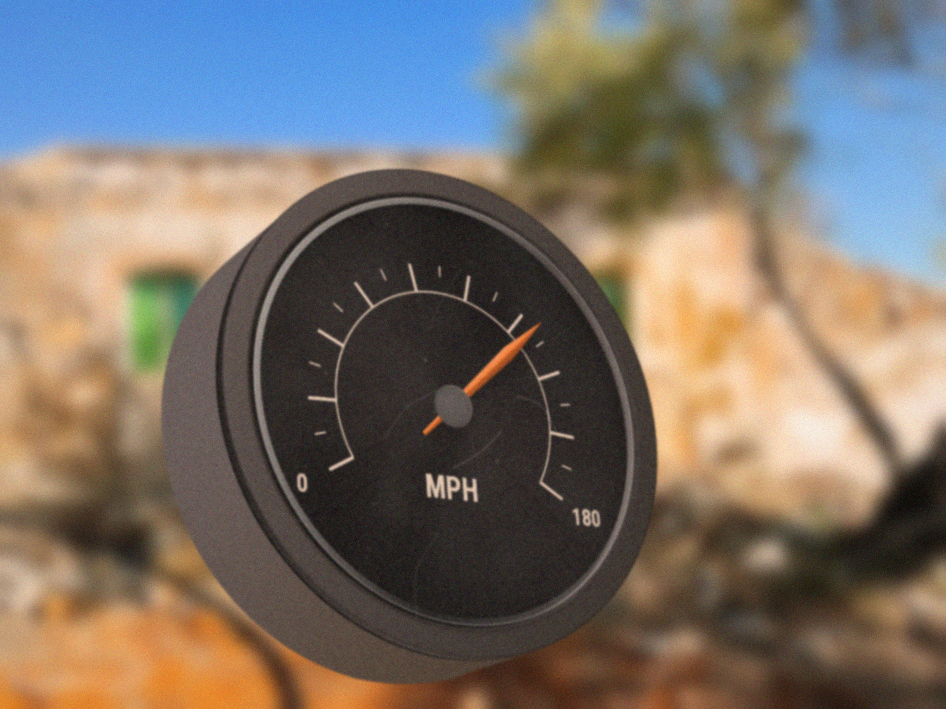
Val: 125 mph
